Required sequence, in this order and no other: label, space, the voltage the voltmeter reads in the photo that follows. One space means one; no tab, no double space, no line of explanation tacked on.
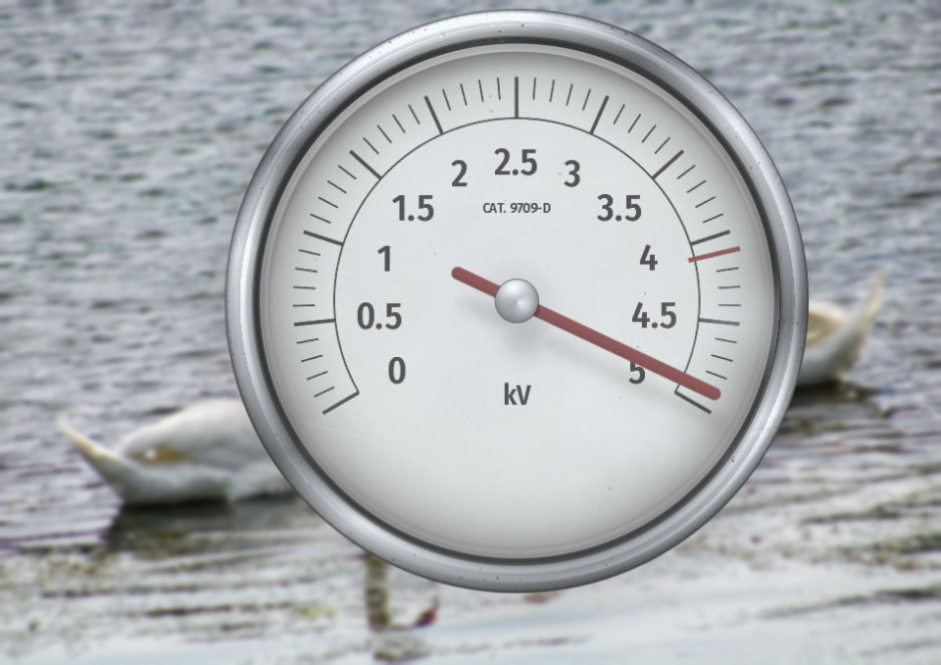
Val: 4.9 kV
